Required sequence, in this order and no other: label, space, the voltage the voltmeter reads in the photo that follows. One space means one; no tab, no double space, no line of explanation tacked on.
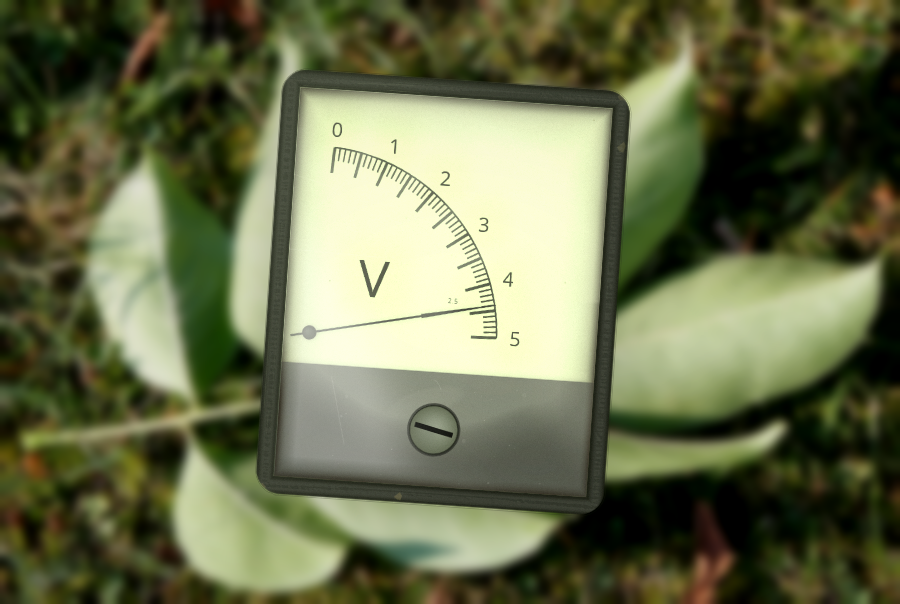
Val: 4.4 V
